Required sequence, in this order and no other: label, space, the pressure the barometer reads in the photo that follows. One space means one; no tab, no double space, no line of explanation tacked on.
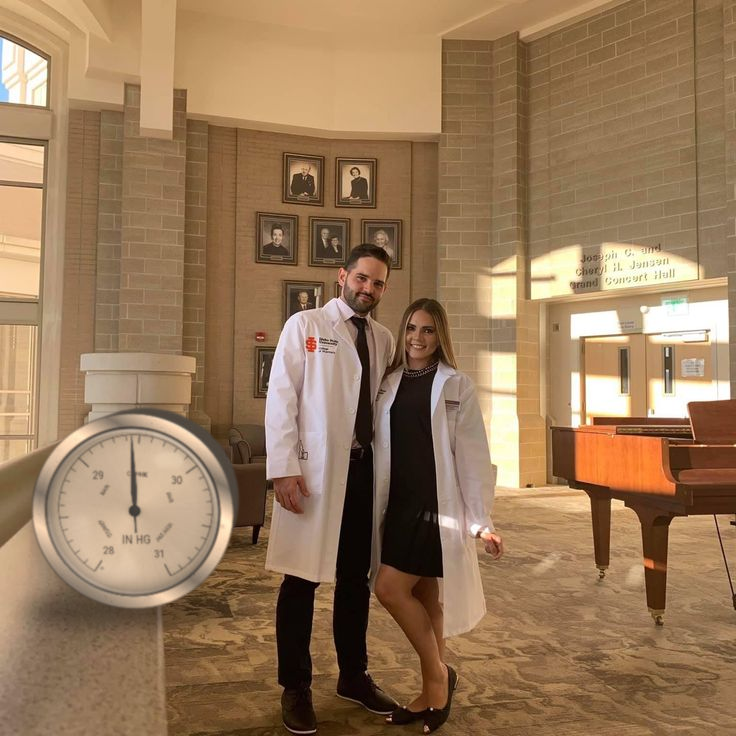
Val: 29.45 inHg
